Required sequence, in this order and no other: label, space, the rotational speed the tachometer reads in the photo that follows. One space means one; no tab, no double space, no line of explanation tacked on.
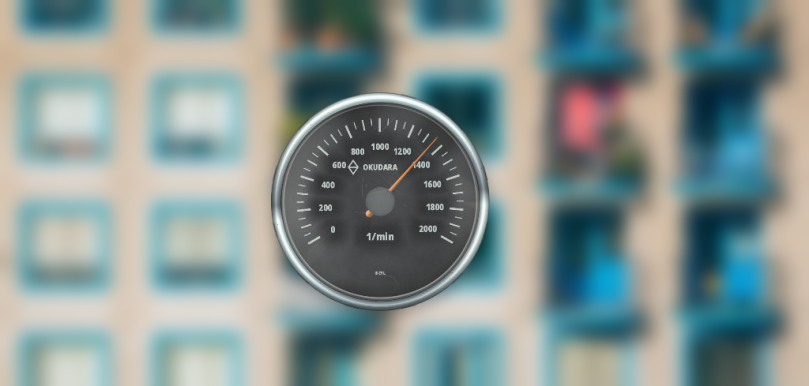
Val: 1350 rpm
